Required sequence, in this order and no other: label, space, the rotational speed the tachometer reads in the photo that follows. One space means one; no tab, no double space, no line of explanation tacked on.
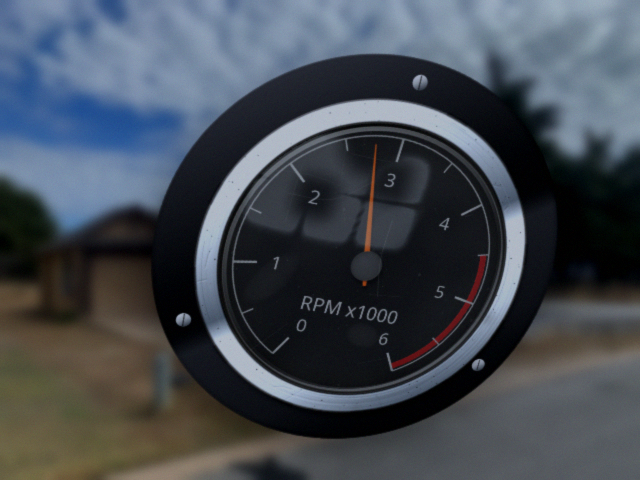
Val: 2750 rpm
